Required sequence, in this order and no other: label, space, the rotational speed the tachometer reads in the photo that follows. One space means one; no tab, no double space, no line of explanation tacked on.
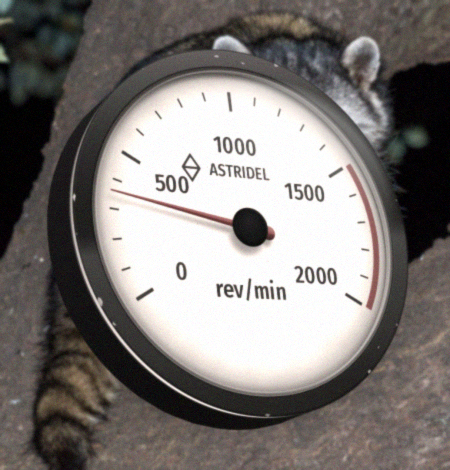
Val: 350 rpm
